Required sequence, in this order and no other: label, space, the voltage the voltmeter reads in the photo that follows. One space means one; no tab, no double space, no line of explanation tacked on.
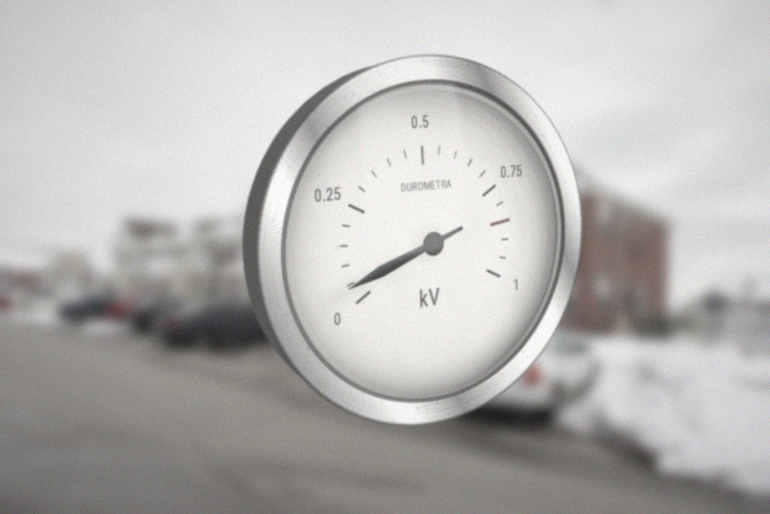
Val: 0.05 kV
